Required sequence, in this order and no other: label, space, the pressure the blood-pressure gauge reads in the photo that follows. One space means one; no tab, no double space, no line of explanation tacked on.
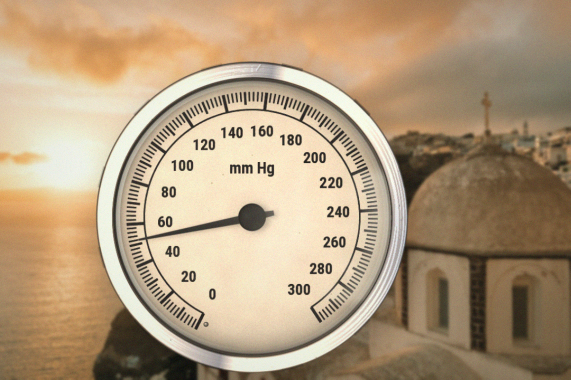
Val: 52 mmHg
